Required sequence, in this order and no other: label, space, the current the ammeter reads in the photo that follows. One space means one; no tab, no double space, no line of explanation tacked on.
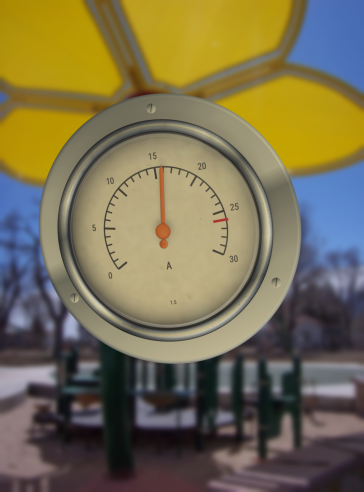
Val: 16 A
